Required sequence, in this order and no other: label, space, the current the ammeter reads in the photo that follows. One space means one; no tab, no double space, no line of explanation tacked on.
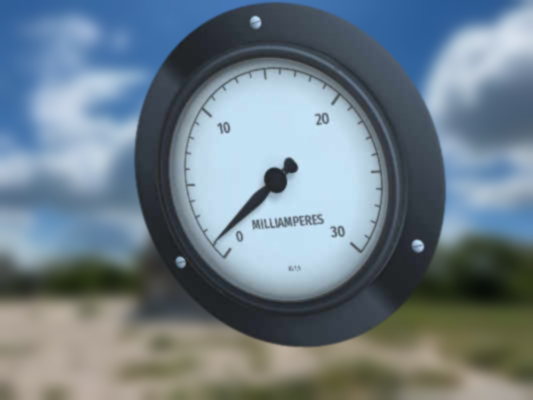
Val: 1 mA
